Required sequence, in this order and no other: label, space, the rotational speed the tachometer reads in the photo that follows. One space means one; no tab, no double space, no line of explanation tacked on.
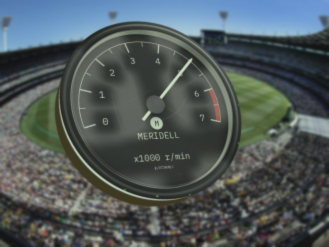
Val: 5000 rpm
